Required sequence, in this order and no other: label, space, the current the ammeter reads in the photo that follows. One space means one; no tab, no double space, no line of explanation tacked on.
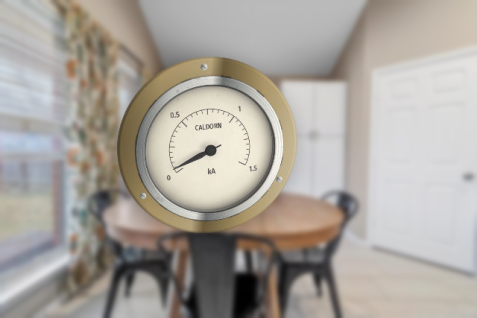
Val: 0.05 kA
